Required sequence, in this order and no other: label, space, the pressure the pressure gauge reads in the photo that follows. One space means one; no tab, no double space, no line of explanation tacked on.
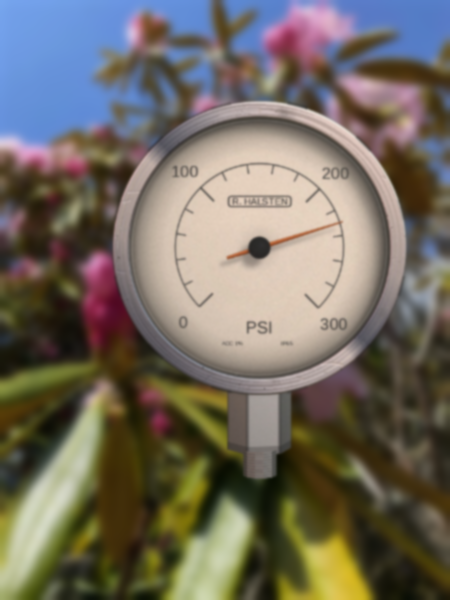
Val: 230 psi
